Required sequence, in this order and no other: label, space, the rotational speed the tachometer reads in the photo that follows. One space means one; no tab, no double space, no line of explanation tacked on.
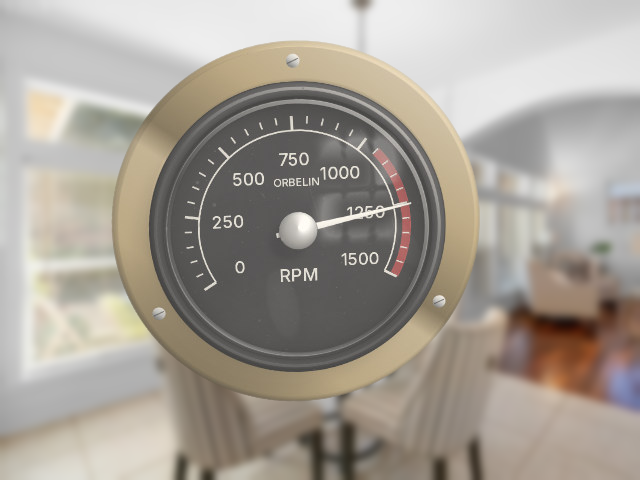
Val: 1250 rpm
